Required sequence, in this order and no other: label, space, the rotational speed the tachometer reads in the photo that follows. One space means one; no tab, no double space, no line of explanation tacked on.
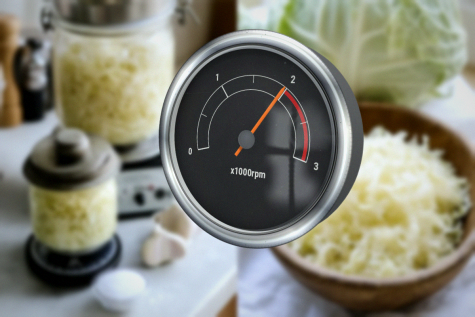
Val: 2000 rpm
